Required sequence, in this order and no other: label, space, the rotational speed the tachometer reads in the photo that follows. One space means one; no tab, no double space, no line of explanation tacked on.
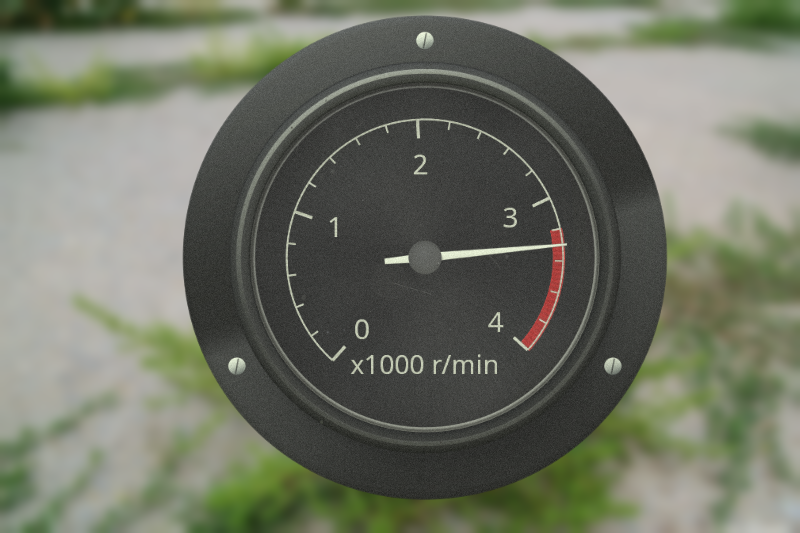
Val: 3300 rpm
